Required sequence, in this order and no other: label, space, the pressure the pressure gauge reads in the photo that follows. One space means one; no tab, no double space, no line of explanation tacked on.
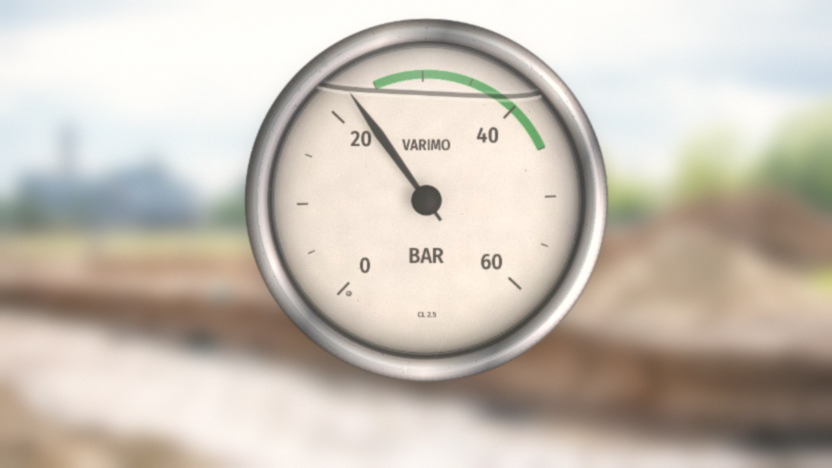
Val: 22.5 bar
